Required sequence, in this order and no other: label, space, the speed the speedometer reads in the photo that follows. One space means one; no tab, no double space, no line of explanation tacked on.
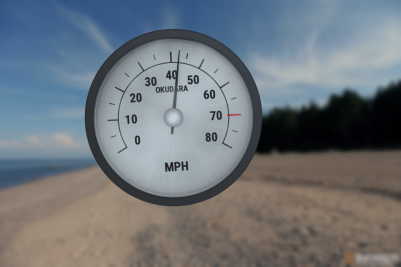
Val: 42.5 mph
